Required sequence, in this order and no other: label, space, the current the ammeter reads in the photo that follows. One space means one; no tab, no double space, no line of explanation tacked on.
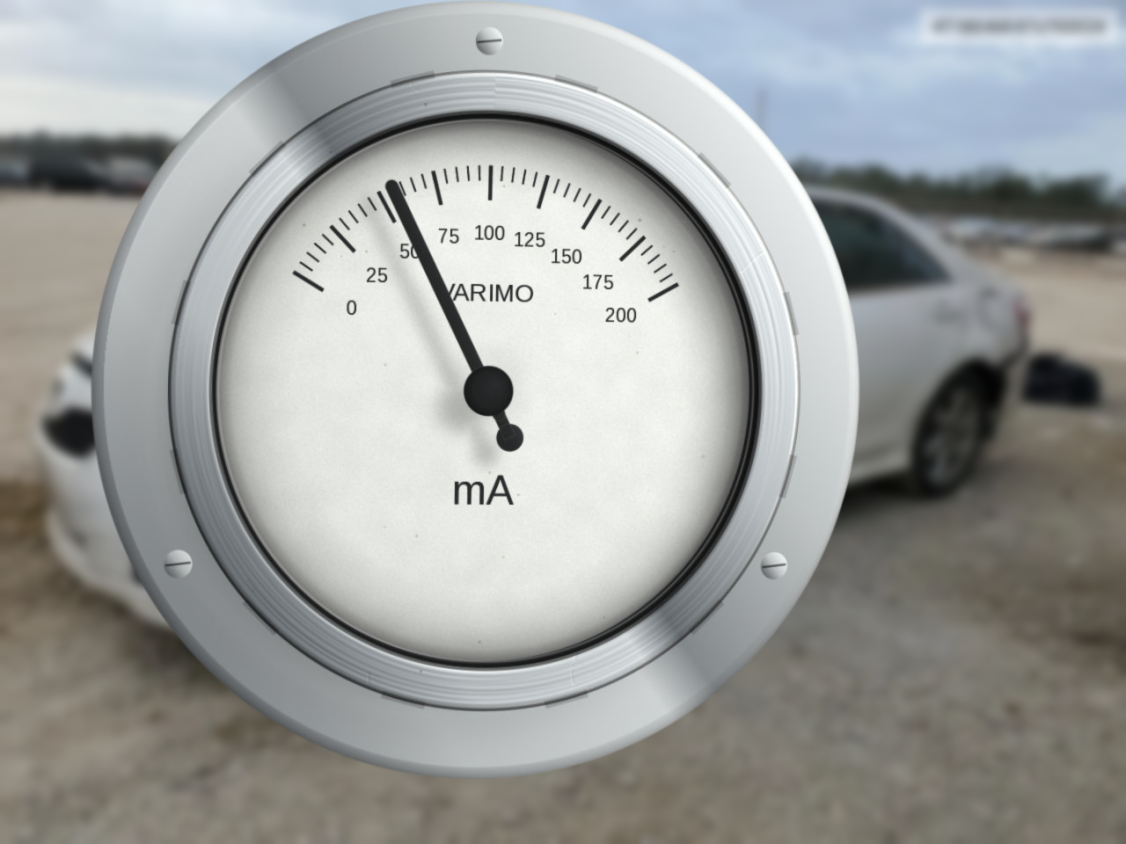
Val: 55 mA
